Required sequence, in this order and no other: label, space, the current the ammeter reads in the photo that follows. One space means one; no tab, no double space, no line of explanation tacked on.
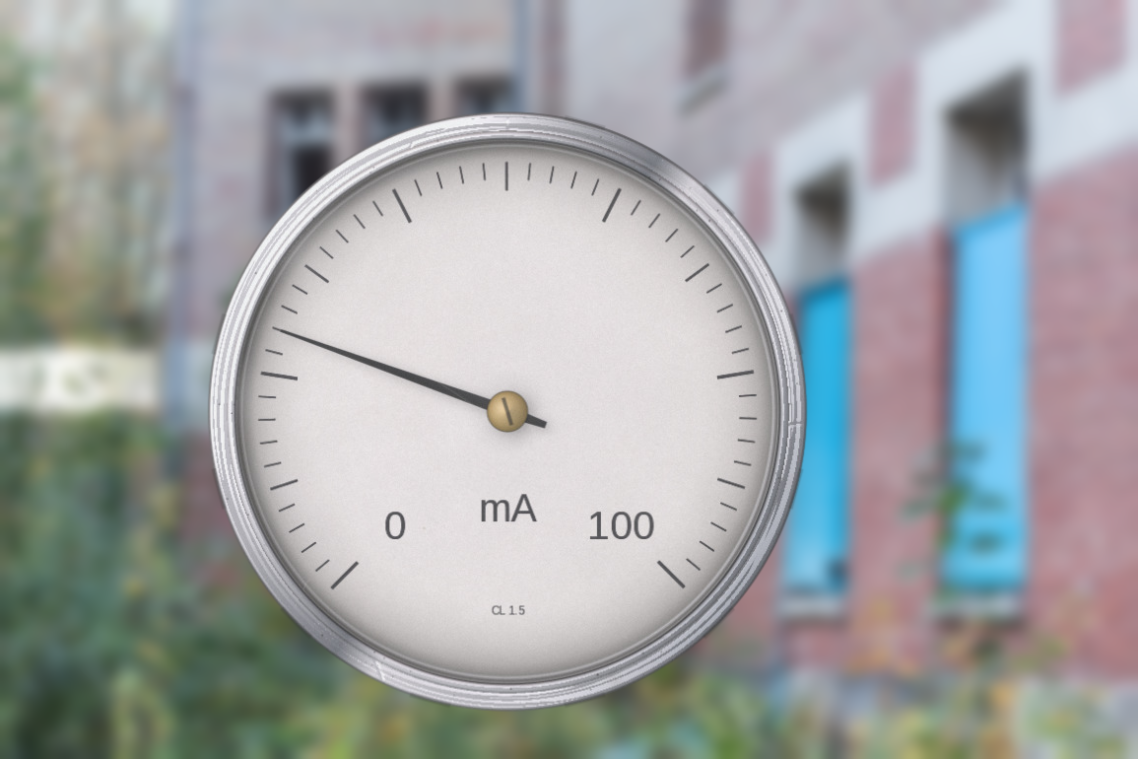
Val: 24 mA
